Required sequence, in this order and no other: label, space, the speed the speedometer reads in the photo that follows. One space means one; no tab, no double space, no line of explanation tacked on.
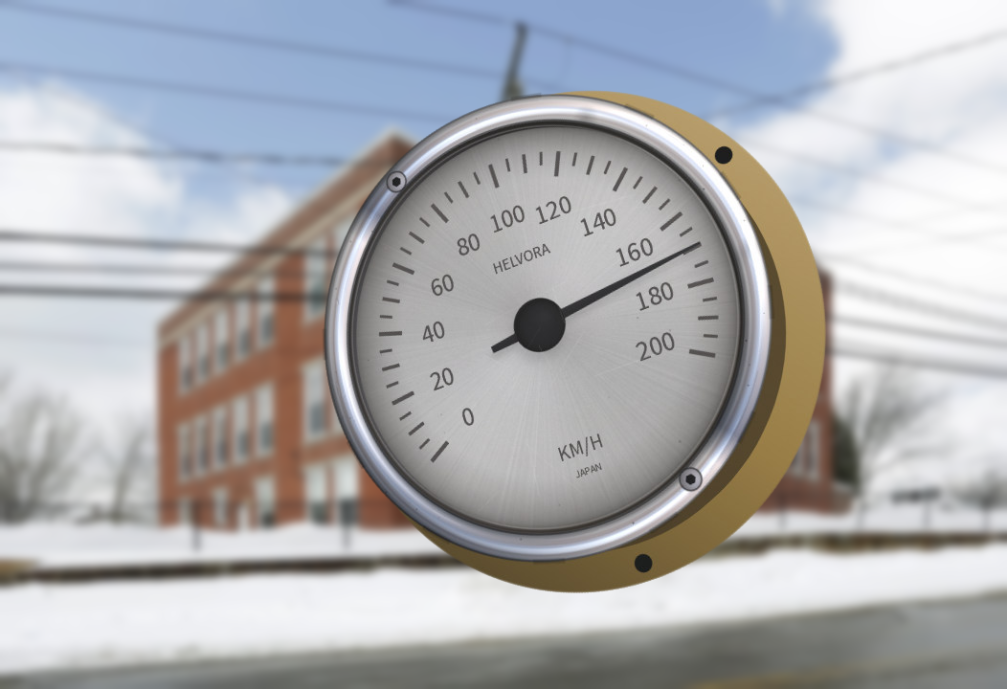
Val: 170 km/h
